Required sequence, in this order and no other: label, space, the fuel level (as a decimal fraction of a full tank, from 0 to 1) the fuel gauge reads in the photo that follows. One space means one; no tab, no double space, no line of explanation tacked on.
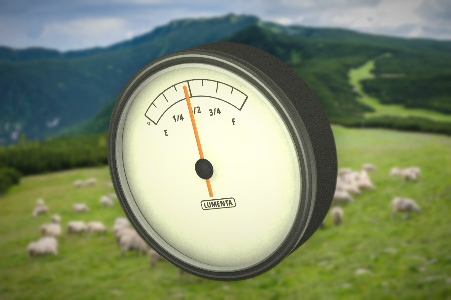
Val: 0.5
